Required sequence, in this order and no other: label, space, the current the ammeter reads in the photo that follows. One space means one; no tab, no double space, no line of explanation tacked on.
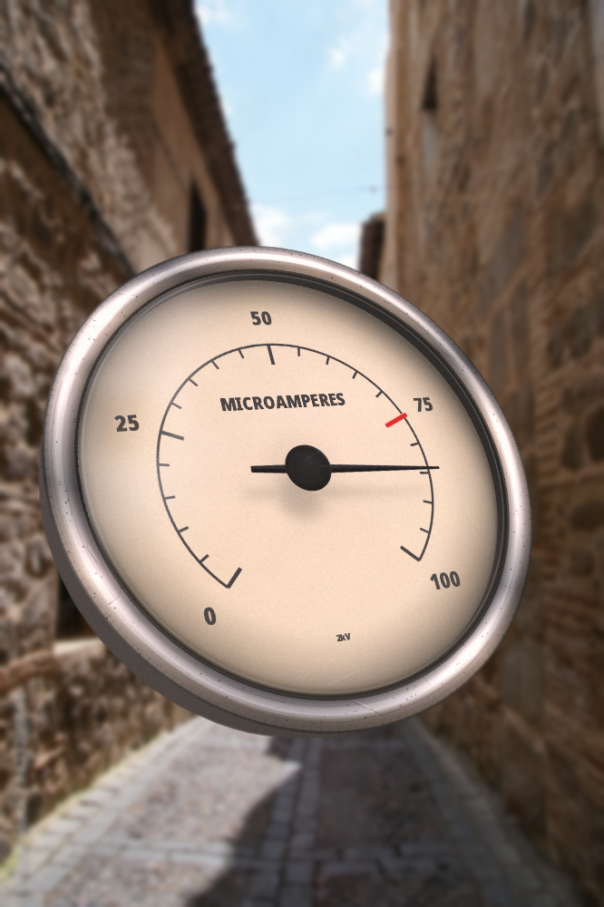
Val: 85 µA
